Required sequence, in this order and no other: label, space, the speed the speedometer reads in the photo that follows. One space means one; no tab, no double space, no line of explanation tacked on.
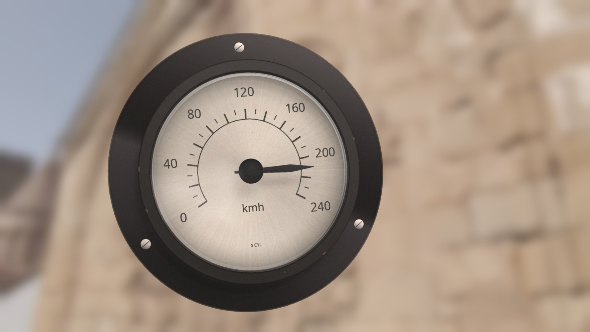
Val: 210 km/h
